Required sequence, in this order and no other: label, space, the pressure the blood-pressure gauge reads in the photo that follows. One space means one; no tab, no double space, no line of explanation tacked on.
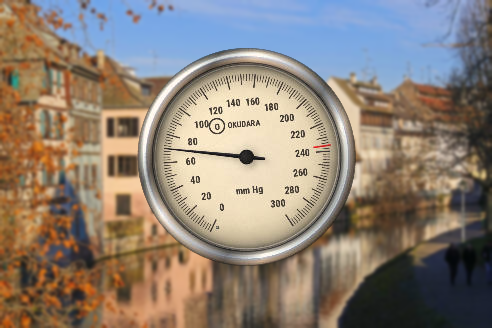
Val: 70 mmHg
